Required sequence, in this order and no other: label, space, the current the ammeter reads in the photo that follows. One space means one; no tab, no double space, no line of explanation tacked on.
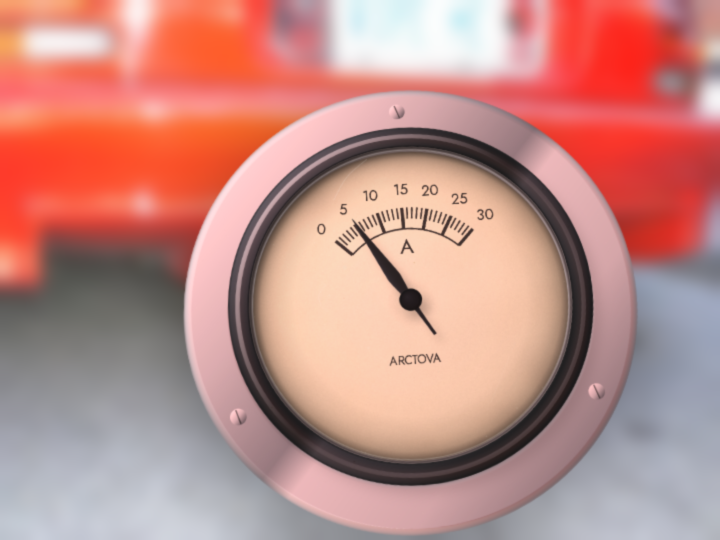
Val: 5 A
